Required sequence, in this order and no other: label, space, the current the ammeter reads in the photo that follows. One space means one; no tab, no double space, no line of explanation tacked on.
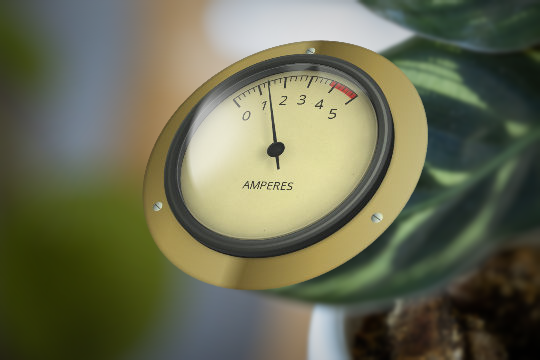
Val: 1.4 A
